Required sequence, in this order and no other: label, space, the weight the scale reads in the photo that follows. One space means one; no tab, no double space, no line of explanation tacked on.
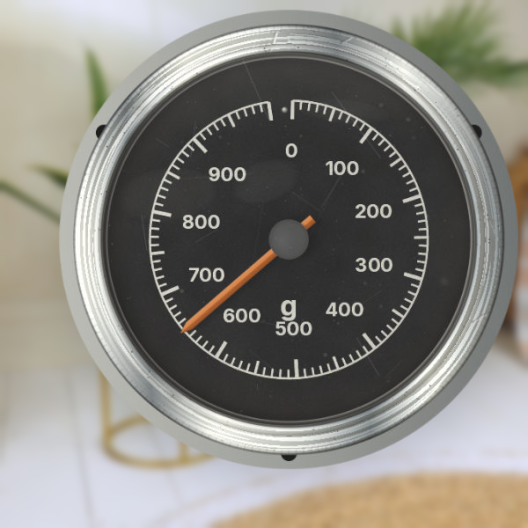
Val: 650 g
